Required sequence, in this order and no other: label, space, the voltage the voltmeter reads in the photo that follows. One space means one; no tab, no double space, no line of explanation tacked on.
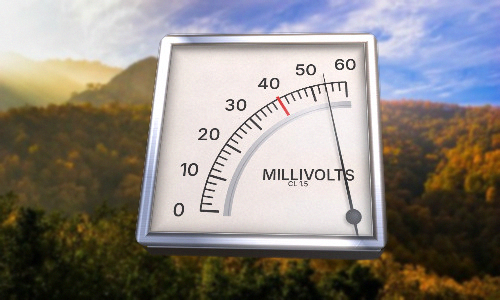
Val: 54 mV
